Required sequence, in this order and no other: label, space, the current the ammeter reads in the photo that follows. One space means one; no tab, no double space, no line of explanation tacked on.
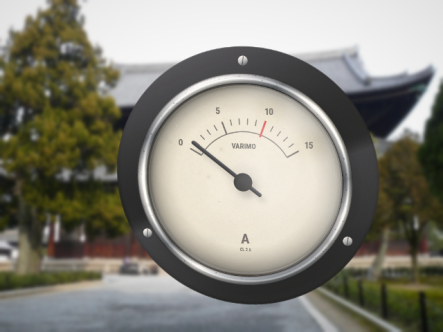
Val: 1 A
